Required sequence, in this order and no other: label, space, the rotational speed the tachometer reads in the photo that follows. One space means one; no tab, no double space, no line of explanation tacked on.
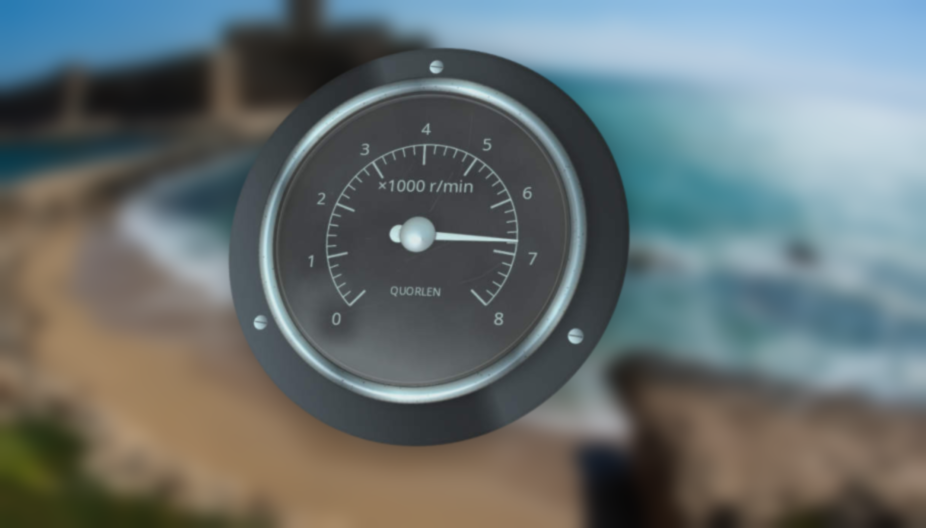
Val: 6800 rpm
